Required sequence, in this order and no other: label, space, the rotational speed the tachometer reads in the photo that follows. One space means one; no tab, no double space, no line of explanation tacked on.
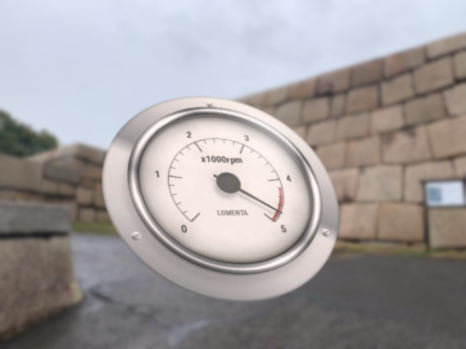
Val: 4800 rpm
